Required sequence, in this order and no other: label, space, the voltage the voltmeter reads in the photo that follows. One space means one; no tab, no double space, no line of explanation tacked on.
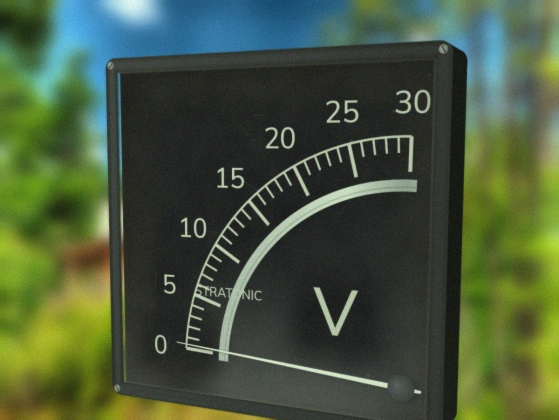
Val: 0.5 V
